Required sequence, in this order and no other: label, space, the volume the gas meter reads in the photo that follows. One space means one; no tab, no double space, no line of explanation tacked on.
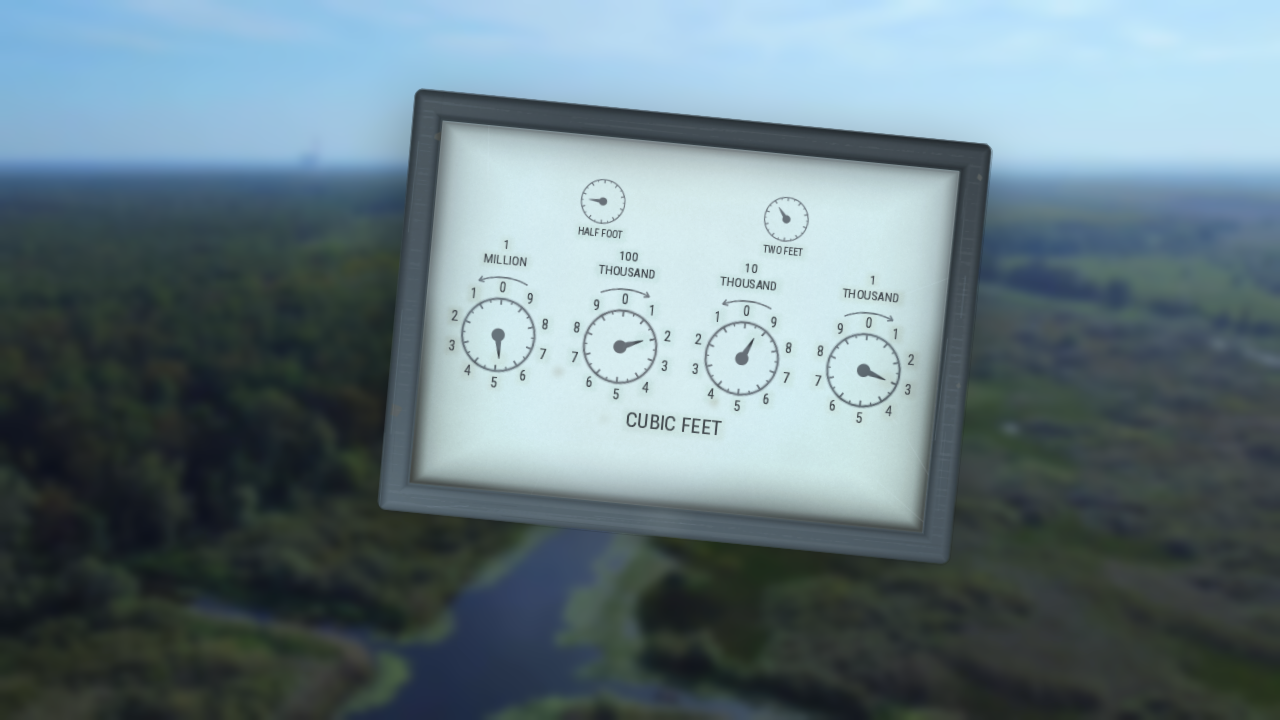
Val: 519300 ft³
